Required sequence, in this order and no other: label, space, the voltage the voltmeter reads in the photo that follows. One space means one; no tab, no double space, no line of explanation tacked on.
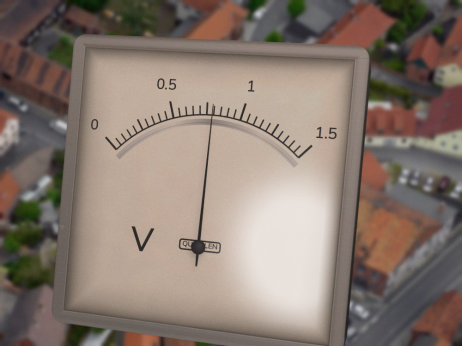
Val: 0.8 V
